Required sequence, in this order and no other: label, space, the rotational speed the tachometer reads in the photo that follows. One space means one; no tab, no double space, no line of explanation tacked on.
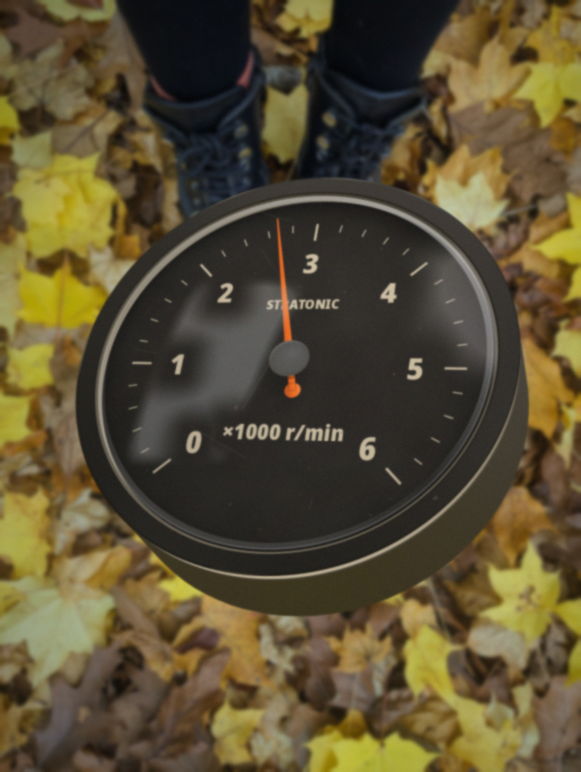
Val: 2700 rpm
